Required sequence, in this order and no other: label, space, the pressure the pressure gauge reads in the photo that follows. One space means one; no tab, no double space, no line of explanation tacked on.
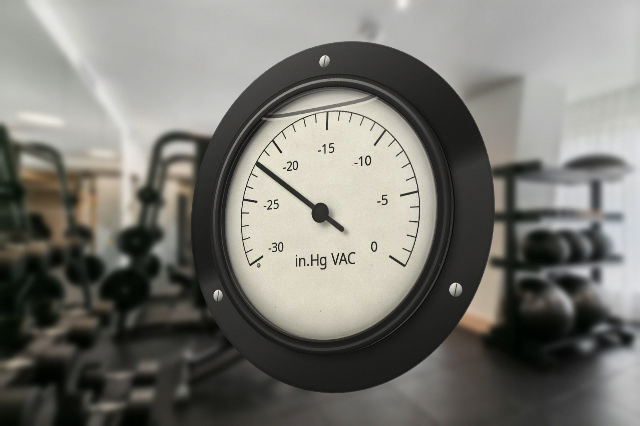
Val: -22 inHg
